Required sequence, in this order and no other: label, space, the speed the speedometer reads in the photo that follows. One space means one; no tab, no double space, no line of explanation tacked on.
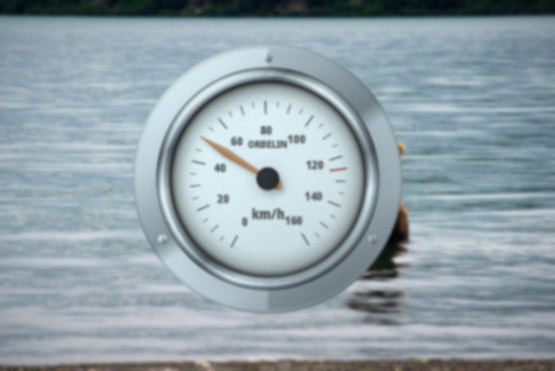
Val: 50 km/h
